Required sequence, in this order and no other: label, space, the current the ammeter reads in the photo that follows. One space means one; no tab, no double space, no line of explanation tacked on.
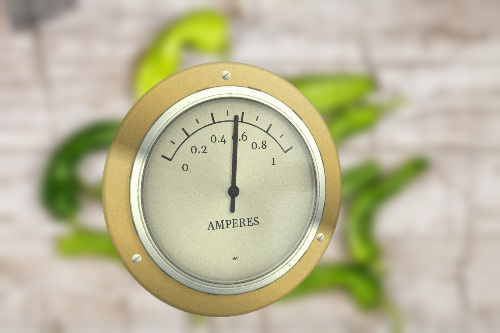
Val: 0.55 A
